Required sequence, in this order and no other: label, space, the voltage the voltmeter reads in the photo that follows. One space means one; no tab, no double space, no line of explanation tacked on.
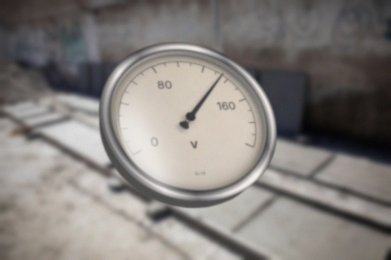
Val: 135 V
